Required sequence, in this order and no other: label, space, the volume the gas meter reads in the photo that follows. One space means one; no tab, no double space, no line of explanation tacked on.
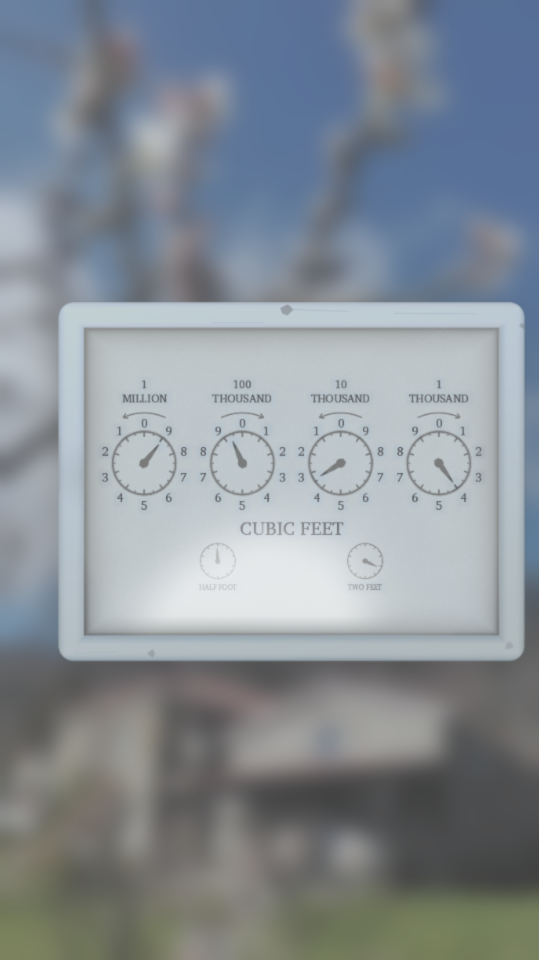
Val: 893400 ft³
